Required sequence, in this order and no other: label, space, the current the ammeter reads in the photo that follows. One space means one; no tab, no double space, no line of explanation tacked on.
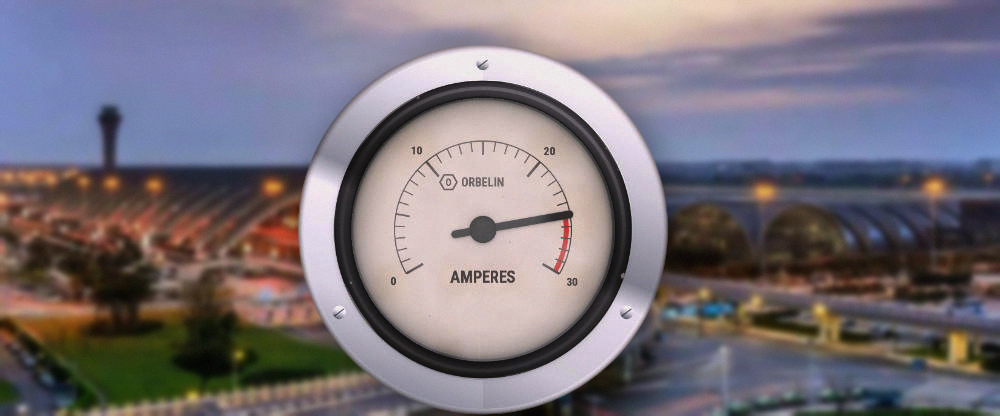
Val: 25 A
